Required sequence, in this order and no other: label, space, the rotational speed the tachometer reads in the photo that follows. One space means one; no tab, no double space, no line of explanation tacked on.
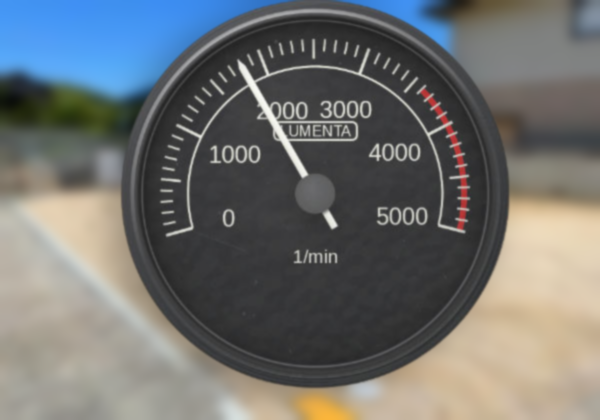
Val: 1800 rpm
